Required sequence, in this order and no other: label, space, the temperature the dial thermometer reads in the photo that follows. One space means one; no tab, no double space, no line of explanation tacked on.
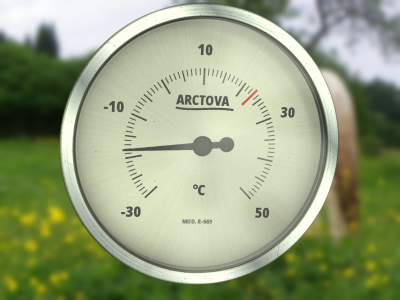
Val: -18 °C
